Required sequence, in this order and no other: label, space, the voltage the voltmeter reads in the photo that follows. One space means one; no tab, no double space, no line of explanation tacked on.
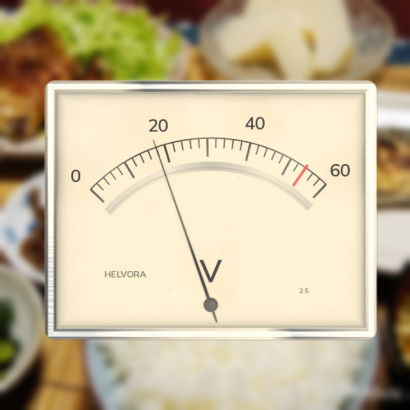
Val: 18 V
